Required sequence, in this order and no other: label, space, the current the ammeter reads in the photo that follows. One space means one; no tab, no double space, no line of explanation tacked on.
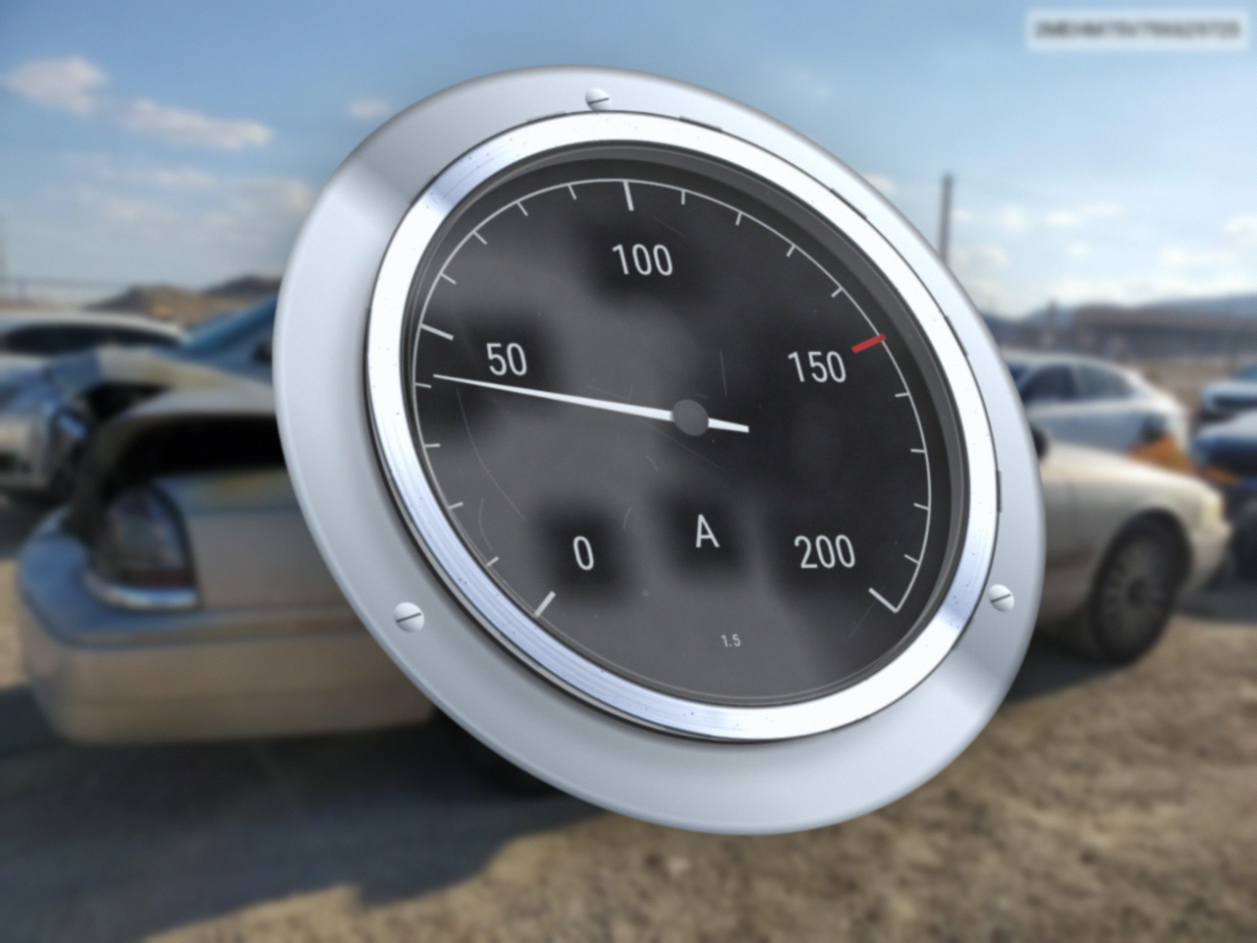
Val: 40 A
